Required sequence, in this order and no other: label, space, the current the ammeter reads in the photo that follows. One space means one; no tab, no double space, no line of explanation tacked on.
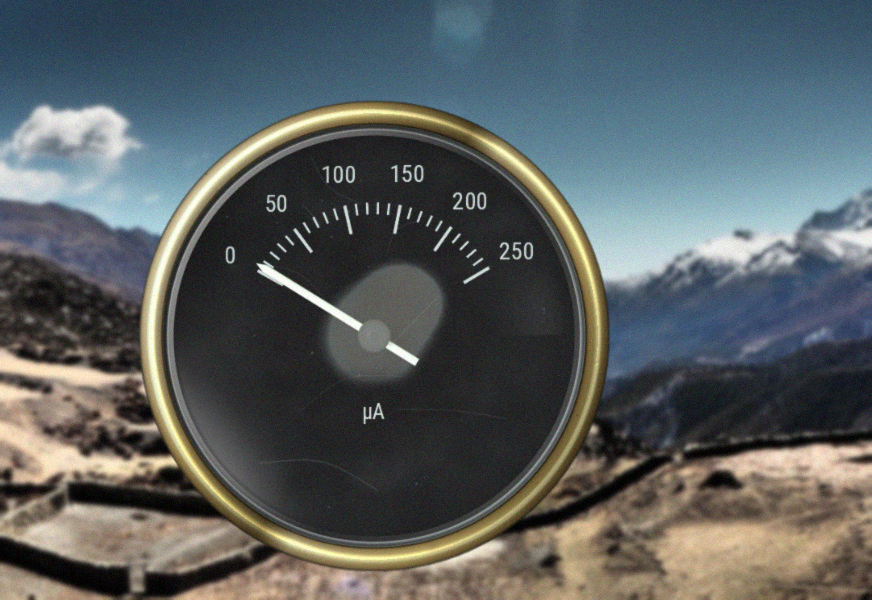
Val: 5 µA
